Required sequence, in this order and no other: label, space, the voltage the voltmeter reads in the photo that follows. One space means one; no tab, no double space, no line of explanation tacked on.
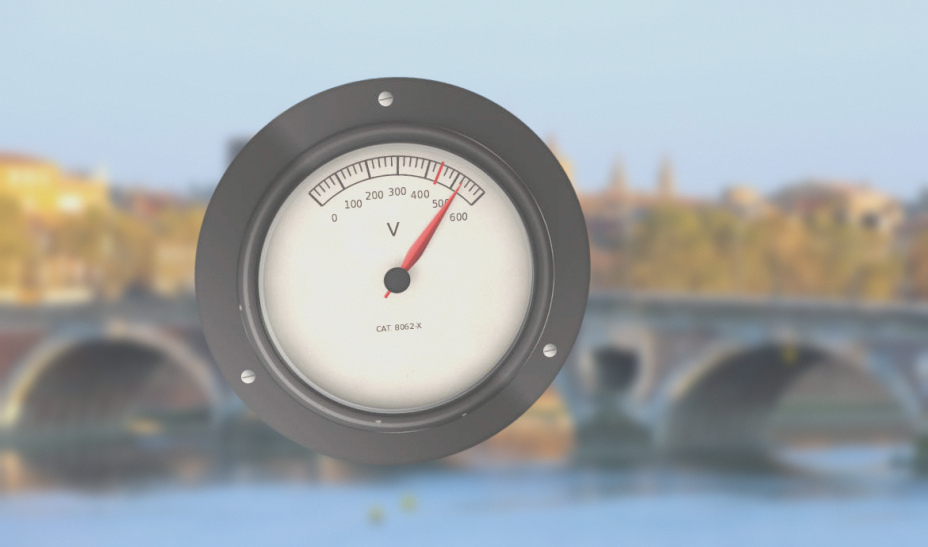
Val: 520 V
